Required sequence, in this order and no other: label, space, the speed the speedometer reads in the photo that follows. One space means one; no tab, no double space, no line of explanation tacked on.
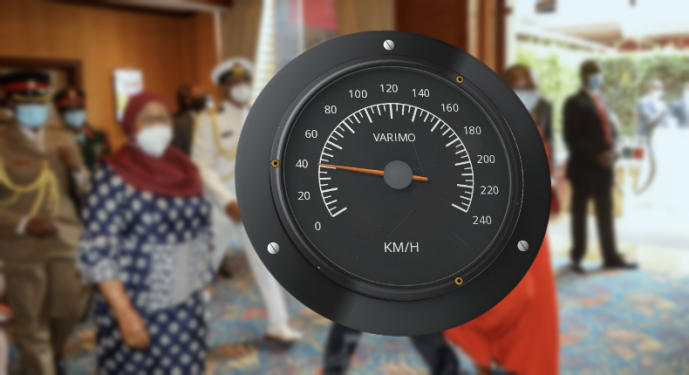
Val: 40 km/h
